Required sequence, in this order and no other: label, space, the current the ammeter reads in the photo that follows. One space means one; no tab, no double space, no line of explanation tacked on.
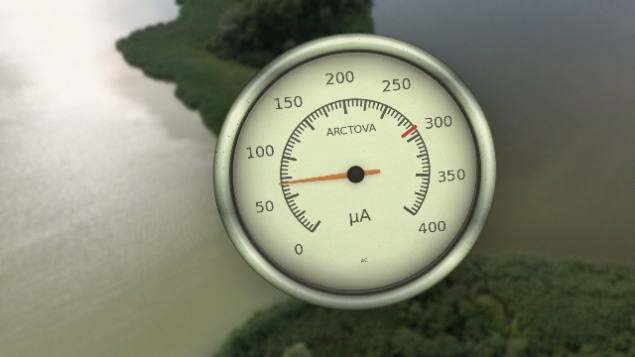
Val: 70 µA
